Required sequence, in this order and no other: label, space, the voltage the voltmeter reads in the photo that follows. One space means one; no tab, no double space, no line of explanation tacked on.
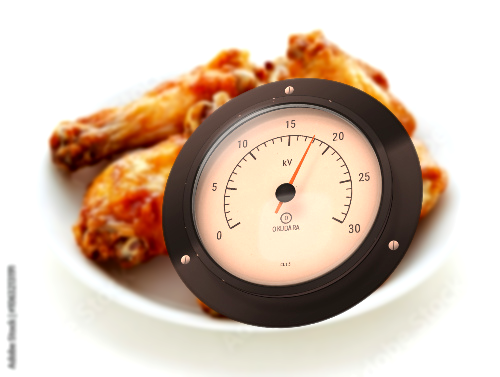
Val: 18 kV
